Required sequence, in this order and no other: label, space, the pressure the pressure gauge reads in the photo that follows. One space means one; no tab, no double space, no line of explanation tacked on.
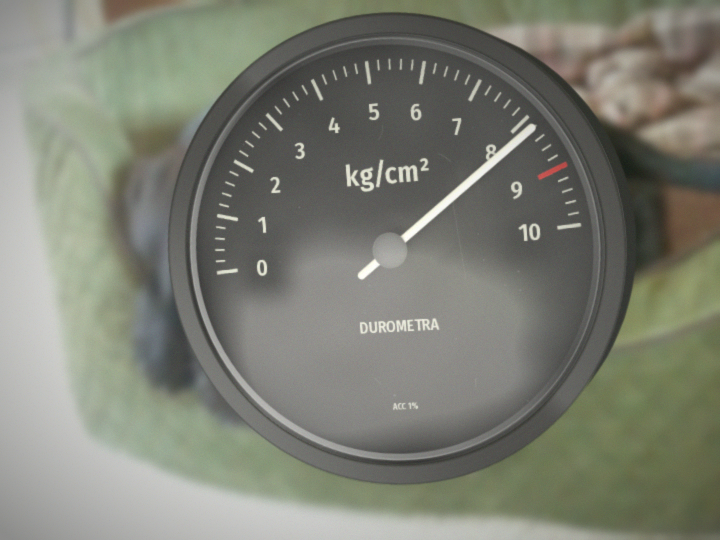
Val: 8.2 kg/cm²
